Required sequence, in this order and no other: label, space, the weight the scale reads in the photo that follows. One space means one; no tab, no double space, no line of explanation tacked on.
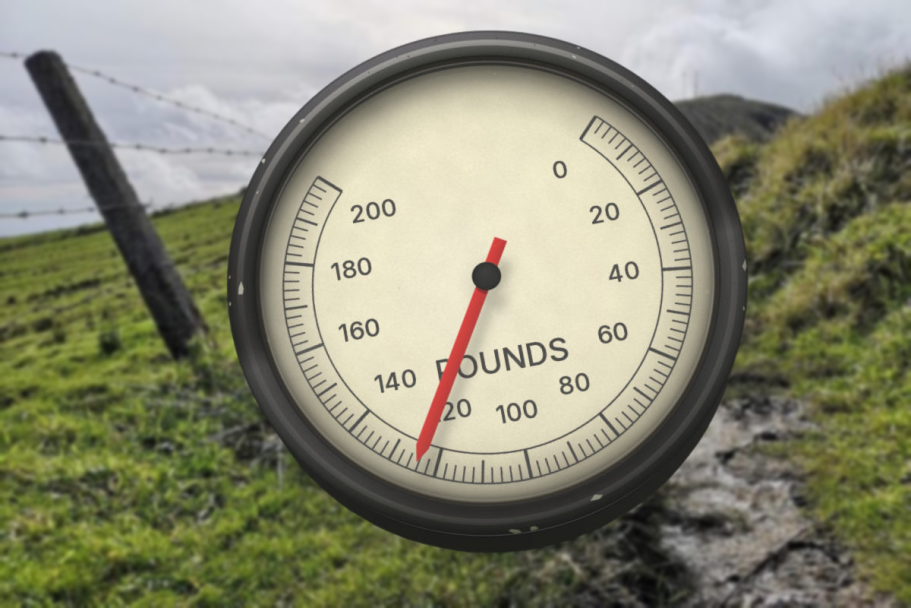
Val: 124 lb
